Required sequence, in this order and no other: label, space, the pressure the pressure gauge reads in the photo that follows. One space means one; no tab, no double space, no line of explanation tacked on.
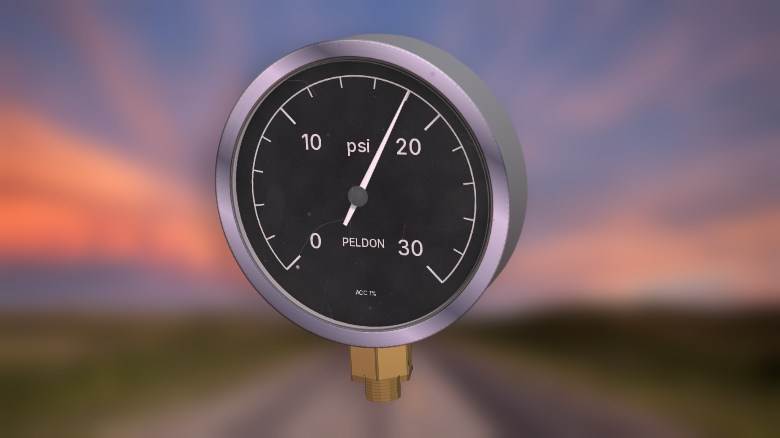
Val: 18 psi
